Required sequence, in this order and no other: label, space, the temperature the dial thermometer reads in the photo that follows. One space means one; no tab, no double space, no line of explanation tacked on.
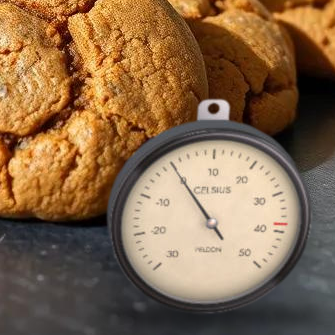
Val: 0 °C
